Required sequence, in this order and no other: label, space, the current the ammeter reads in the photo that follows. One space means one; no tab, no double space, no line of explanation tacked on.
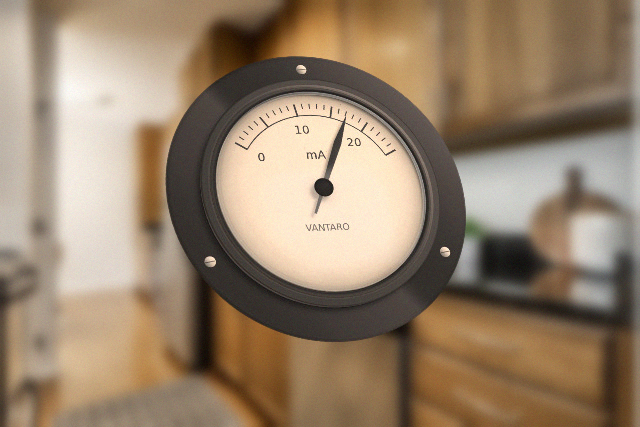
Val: 17 mA
